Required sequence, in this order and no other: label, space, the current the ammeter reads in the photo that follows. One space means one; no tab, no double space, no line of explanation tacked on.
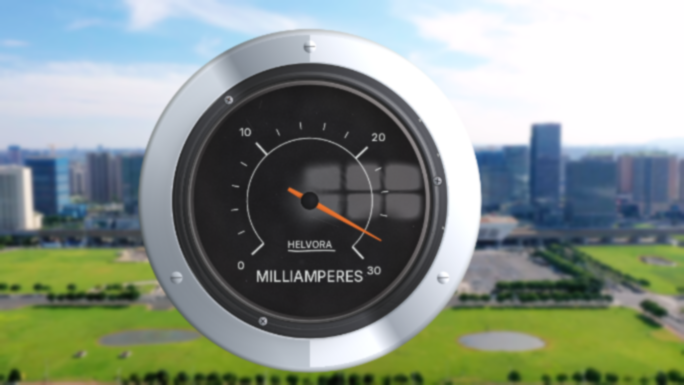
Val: 28 mA
